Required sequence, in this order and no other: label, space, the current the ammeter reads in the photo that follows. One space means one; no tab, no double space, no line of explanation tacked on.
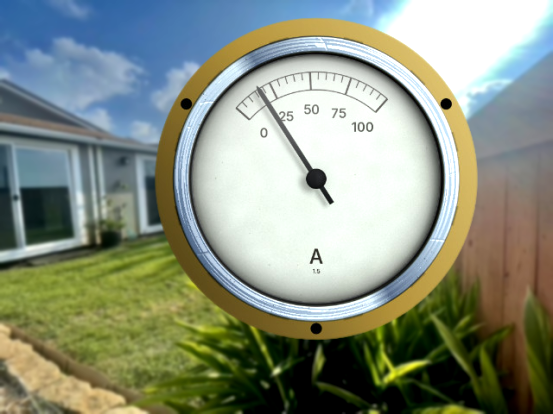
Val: 17.5 A
